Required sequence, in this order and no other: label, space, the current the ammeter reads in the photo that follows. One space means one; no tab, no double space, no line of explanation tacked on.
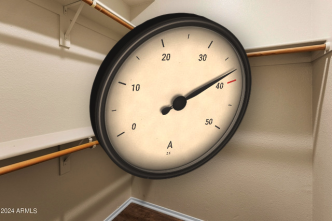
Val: 37.5 A
